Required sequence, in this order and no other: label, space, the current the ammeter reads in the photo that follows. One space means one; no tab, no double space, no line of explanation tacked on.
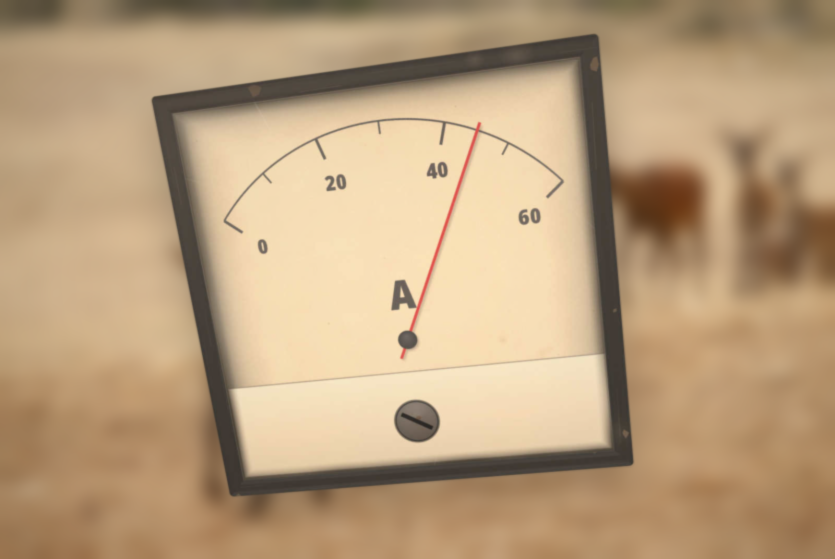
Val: 45 A
